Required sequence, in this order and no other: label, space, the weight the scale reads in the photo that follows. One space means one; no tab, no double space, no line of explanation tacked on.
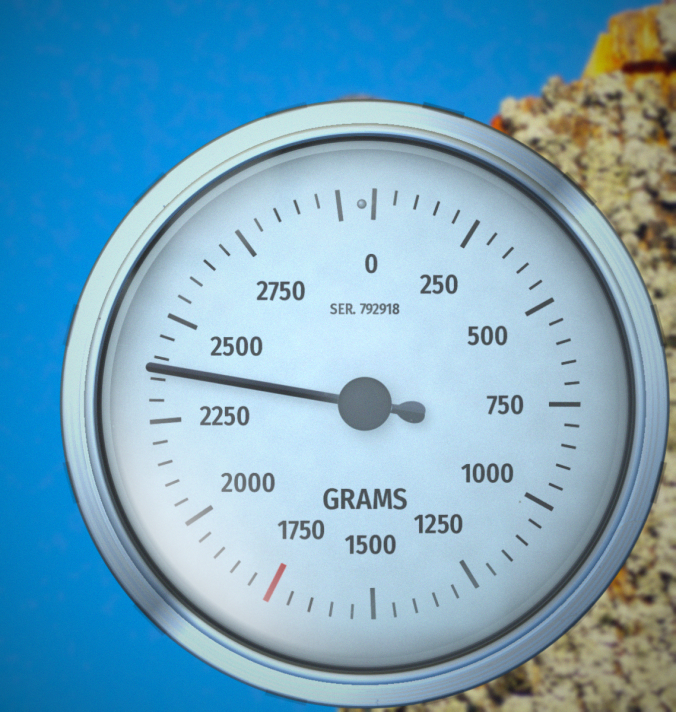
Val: 2375 g
